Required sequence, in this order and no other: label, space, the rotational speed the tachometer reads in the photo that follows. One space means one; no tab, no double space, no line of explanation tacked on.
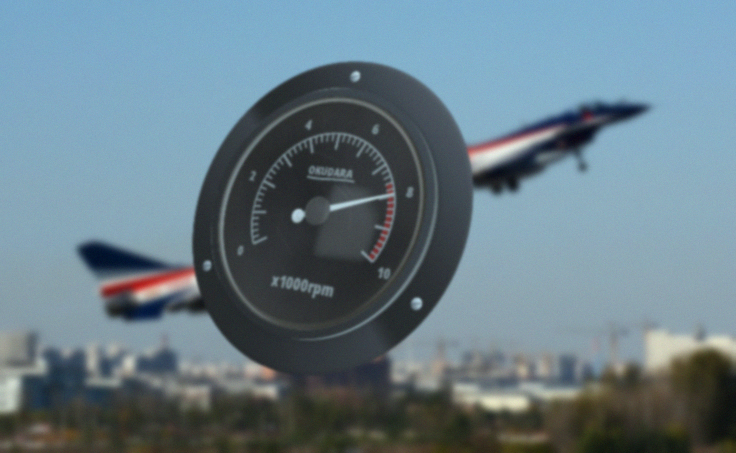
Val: 8000 rpm
